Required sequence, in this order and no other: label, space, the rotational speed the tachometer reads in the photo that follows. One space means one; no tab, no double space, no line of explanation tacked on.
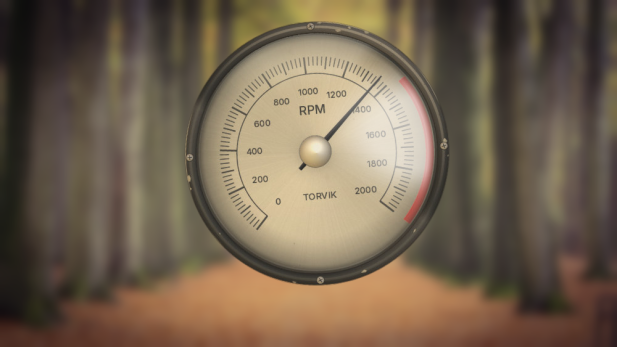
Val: 1360 rpm
